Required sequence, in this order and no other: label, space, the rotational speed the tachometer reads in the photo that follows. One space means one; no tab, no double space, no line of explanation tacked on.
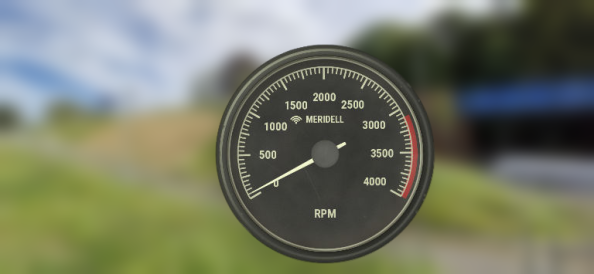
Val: 50 rpm
